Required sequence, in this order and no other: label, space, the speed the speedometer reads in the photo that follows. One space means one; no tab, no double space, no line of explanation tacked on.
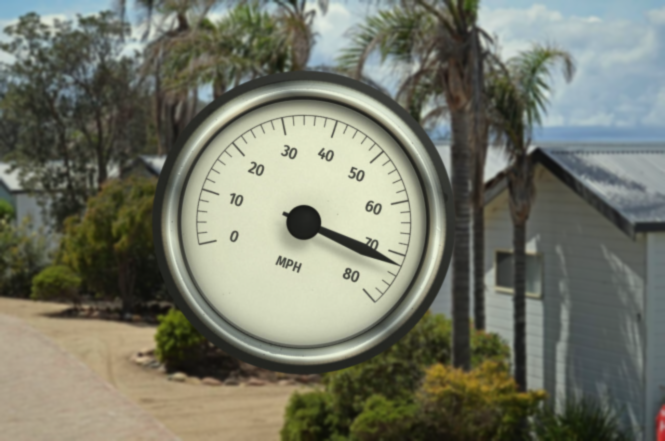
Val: 72 mph
